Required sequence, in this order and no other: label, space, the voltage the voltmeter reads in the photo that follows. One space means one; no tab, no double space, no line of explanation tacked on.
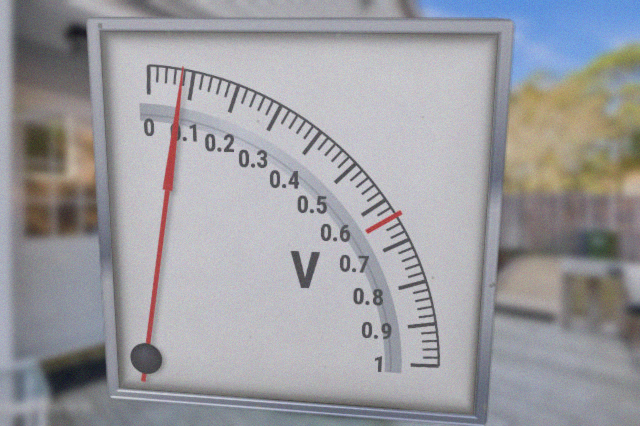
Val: 0.08 V
